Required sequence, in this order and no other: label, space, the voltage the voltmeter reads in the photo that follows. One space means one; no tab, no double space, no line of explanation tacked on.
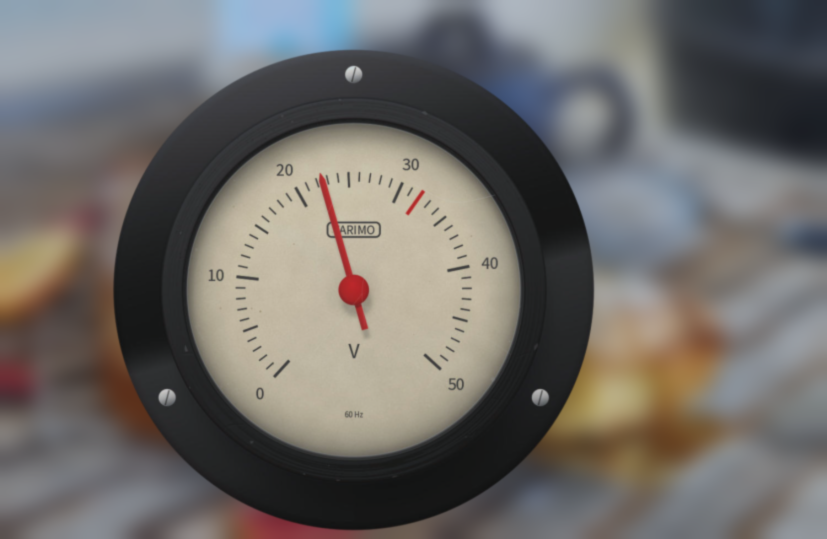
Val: 22.5 V
